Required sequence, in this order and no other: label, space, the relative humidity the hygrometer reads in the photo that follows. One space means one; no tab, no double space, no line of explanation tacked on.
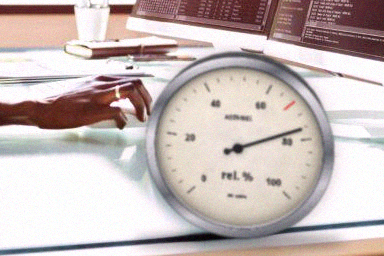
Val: 76 %
